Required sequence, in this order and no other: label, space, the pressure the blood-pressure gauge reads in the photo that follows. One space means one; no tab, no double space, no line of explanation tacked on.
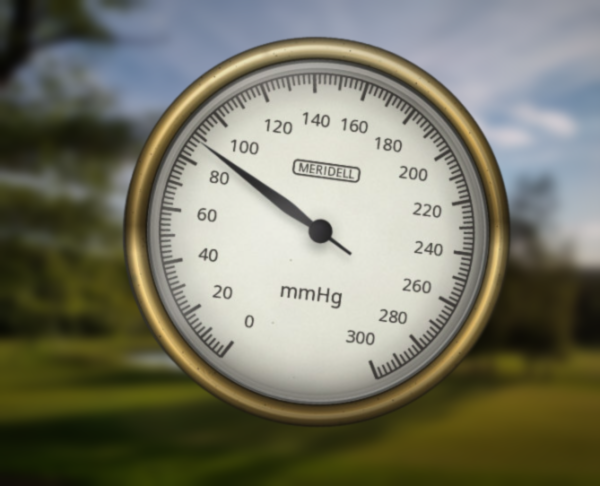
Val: 88 mmHg
